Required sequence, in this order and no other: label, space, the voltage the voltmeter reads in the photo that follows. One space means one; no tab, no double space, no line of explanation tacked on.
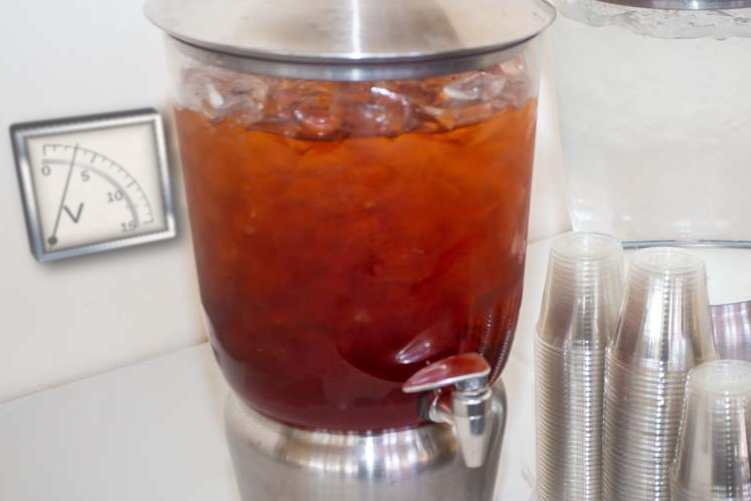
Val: 3 V
